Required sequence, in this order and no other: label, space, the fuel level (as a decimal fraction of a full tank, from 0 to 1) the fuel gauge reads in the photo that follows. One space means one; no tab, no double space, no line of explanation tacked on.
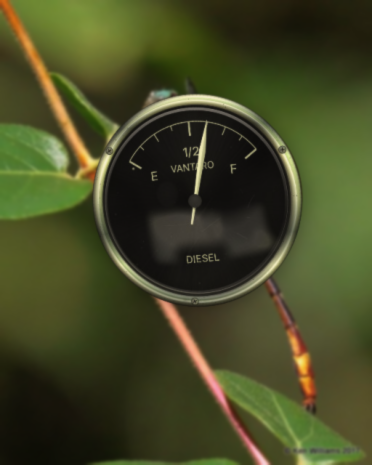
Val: 0.625
